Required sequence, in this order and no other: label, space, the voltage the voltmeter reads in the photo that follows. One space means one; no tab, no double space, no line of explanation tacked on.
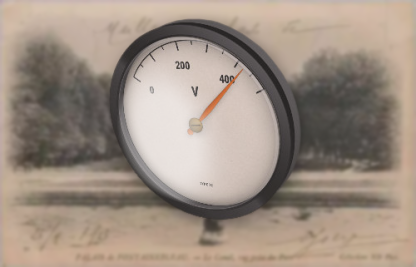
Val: 425 V
